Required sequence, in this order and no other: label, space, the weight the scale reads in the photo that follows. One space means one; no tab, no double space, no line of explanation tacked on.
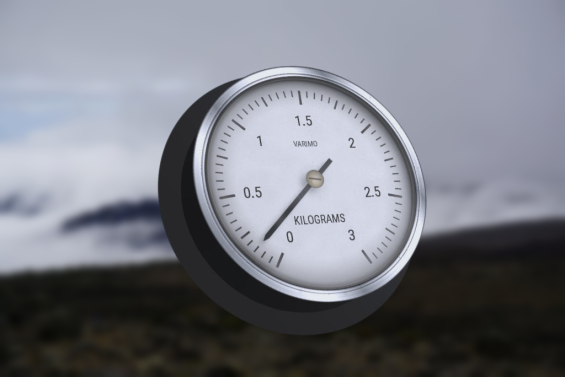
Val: 0.15 kg
